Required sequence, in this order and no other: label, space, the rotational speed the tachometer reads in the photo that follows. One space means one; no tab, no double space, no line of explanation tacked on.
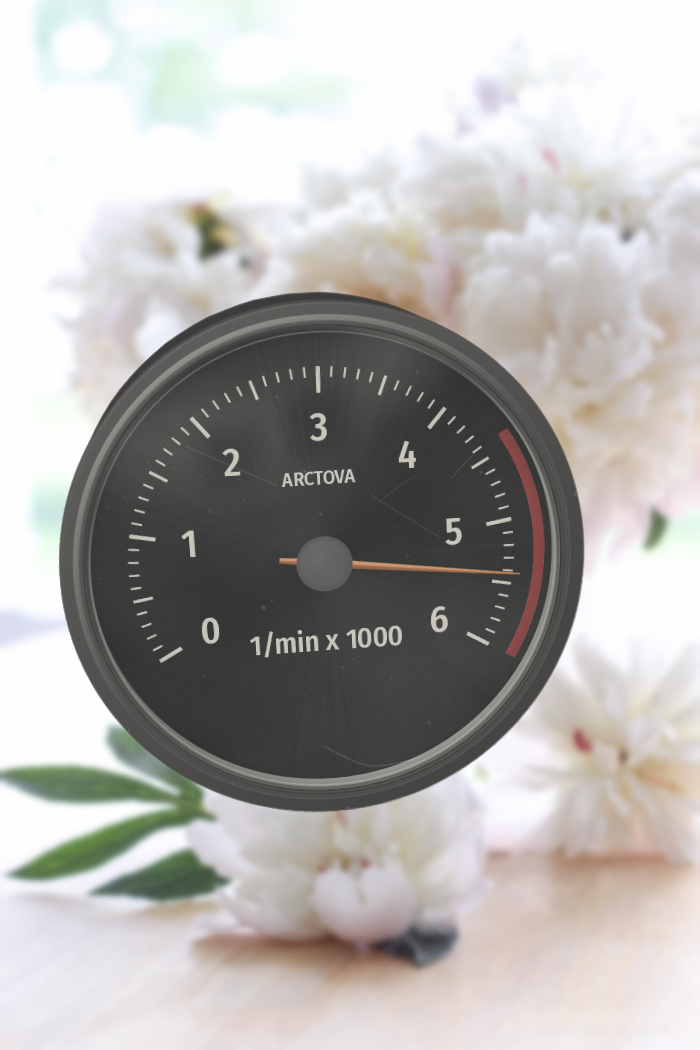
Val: 5400 rpm
